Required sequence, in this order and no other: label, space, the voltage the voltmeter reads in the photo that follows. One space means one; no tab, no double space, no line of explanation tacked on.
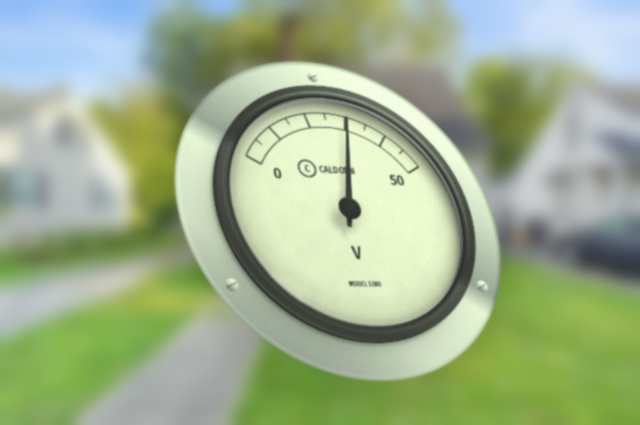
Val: 30 V
